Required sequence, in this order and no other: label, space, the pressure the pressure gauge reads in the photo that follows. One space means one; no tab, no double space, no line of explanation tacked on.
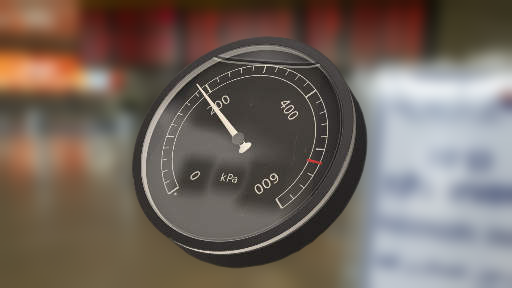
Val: 190 kPa
